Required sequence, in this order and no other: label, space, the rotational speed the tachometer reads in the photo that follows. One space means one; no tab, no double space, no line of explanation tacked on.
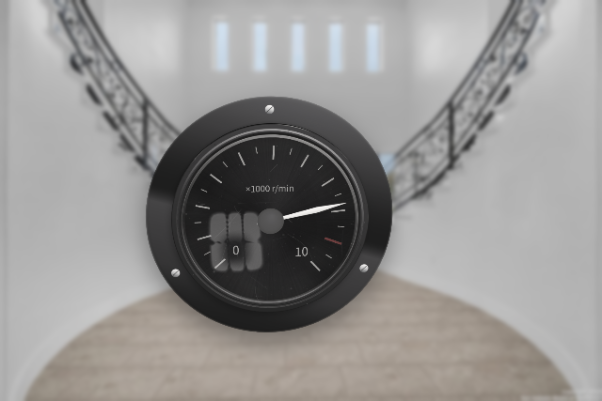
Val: 7750 rpm
